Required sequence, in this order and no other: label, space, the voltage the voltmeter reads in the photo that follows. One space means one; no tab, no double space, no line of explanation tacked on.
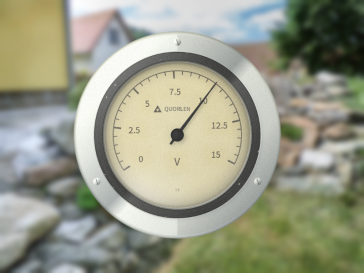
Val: 10 V
